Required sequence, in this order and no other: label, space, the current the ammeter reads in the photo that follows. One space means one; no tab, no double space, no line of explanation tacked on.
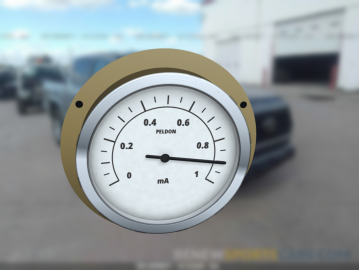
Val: 0.9 mA
